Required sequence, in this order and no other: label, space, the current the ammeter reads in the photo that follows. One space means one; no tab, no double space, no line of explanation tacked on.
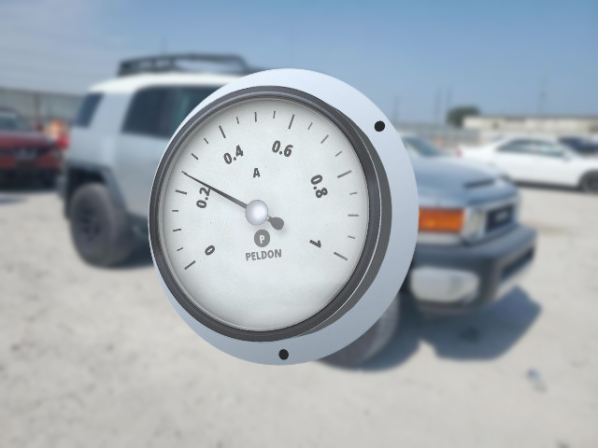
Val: 0.25 A
